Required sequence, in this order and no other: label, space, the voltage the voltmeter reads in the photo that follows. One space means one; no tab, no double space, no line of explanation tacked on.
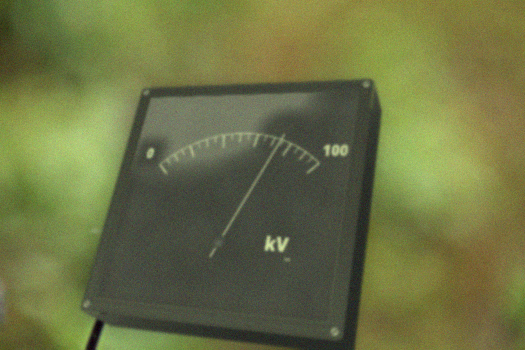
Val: 75 kV
